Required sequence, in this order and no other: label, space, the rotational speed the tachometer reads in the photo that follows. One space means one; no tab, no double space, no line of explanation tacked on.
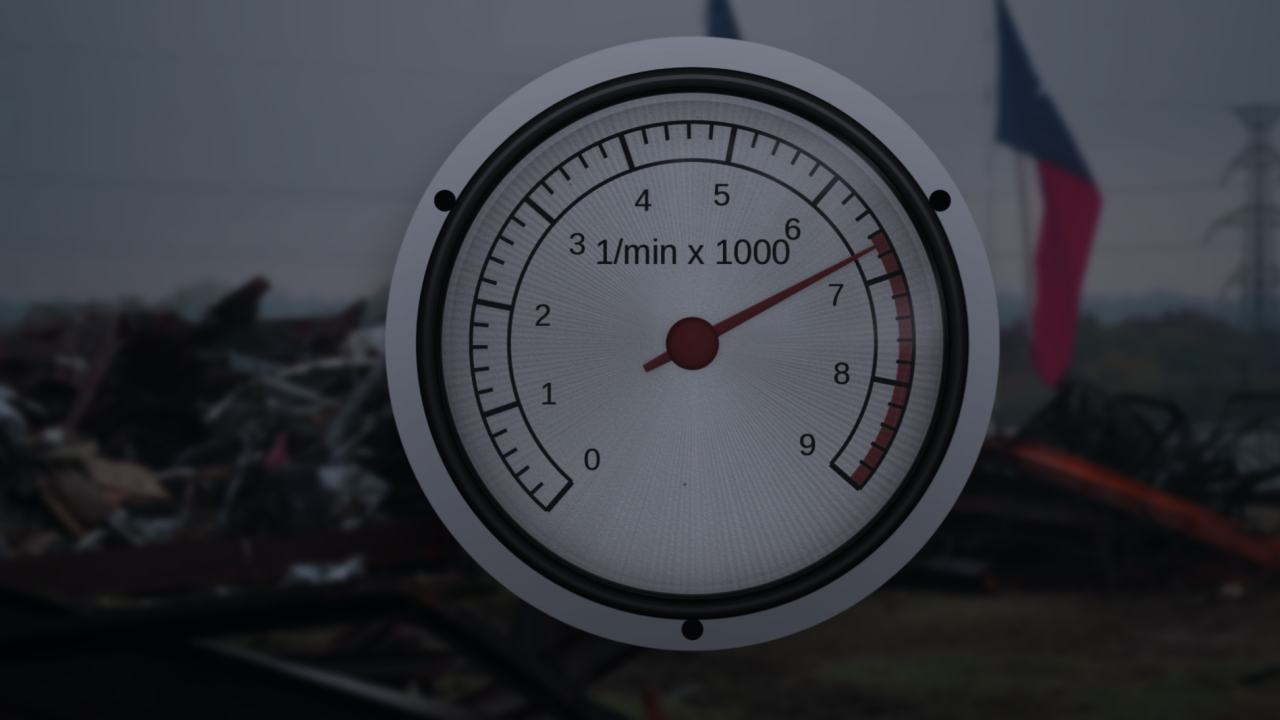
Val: 6700 rpm
